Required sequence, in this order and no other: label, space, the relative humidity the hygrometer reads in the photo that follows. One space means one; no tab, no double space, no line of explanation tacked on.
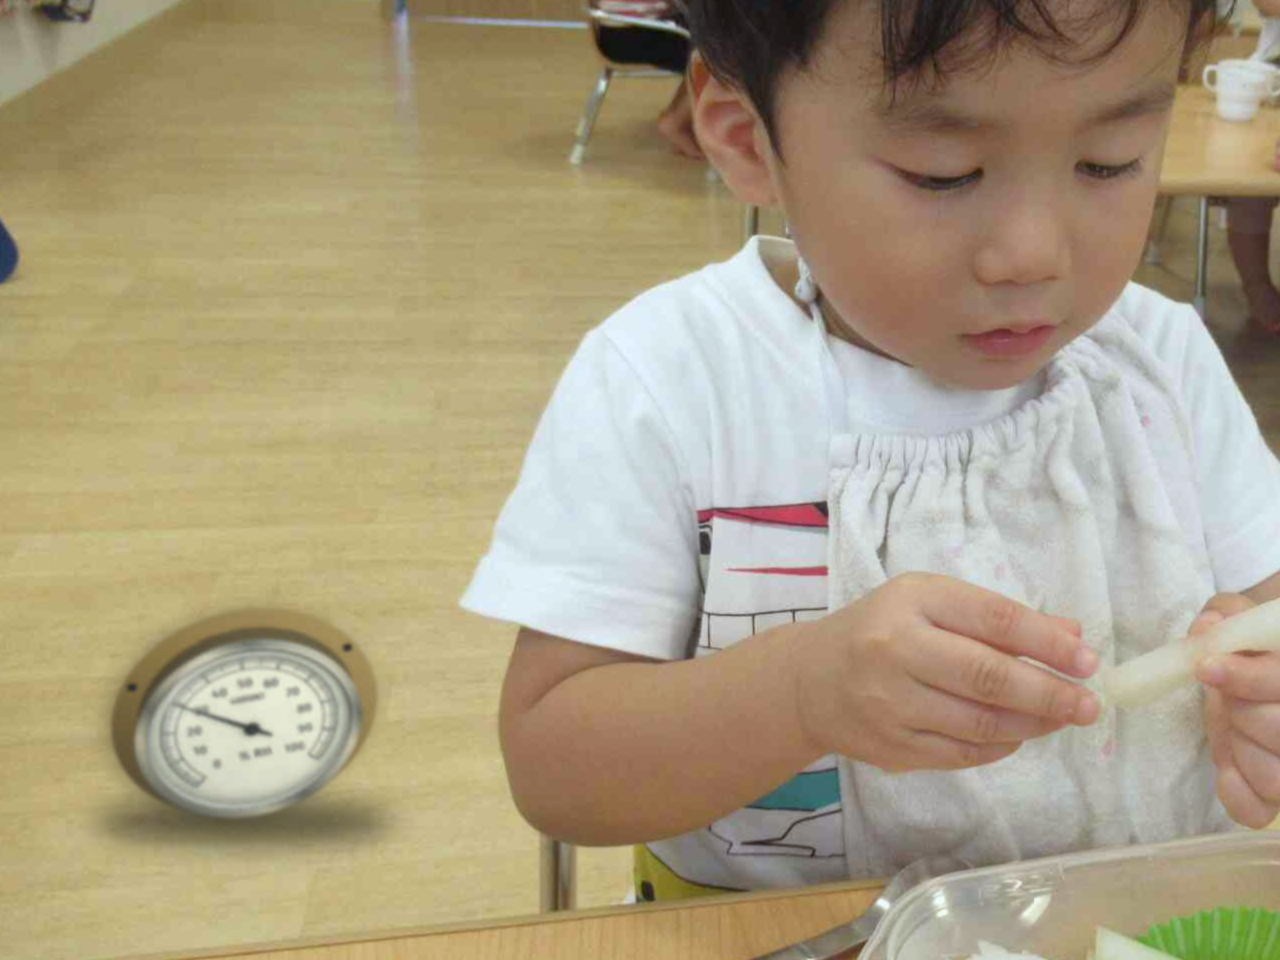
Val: 30 %
